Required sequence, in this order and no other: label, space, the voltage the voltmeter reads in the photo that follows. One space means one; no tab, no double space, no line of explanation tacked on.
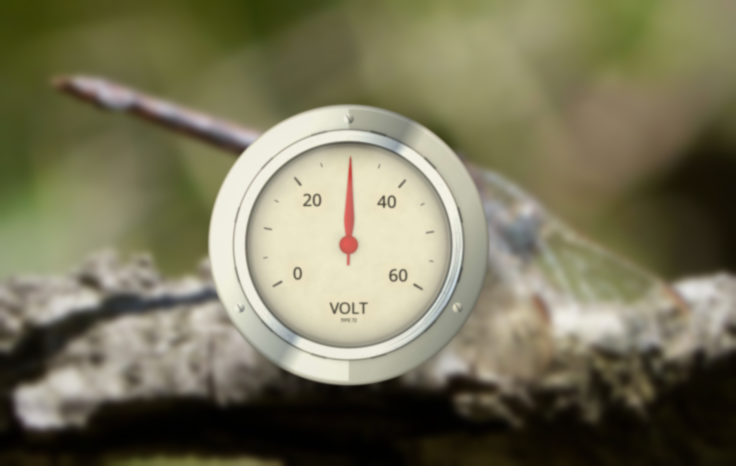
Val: 30 V
